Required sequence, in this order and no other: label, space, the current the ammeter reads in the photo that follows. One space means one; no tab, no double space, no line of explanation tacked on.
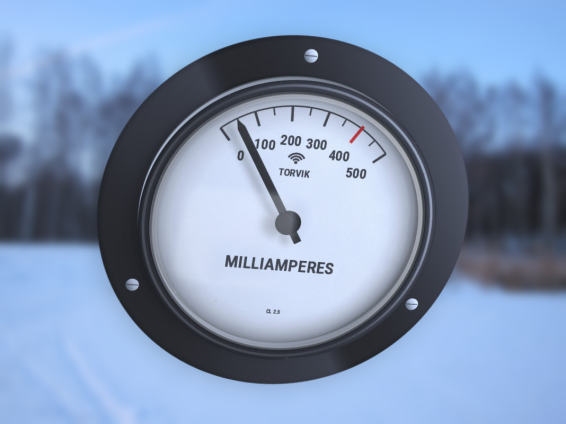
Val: 50 mA
